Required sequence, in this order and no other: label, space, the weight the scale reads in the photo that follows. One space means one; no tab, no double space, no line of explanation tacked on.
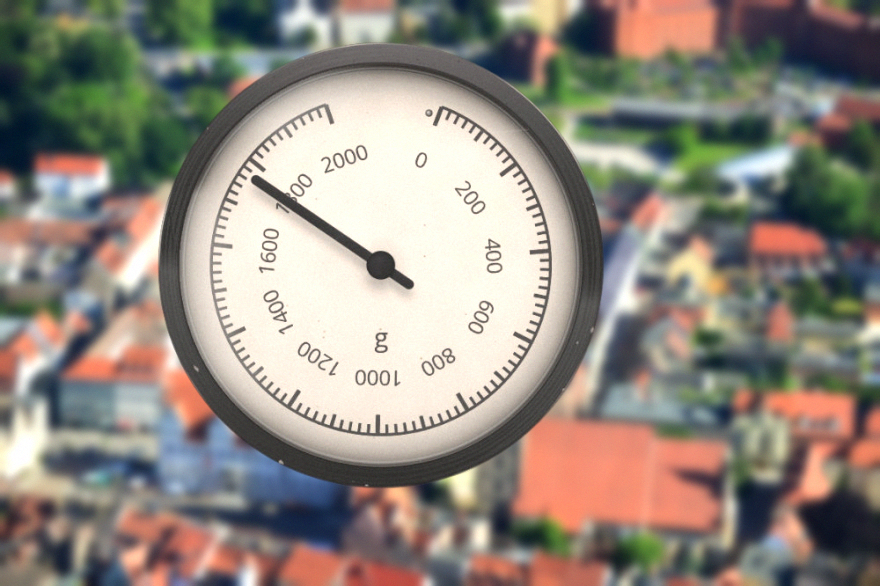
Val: 1770 g
